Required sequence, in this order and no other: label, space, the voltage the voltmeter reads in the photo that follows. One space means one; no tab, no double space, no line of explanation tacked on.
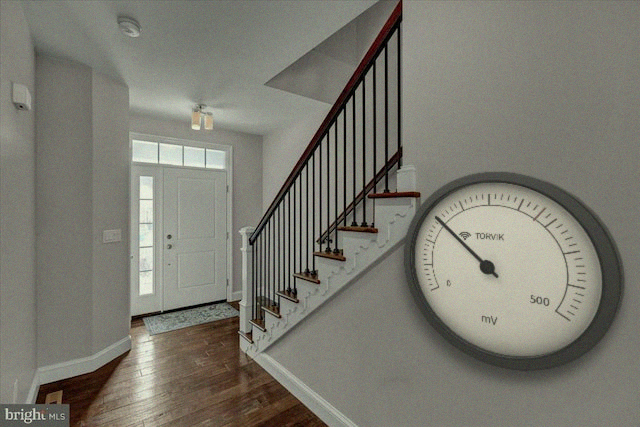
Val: 150 mV
